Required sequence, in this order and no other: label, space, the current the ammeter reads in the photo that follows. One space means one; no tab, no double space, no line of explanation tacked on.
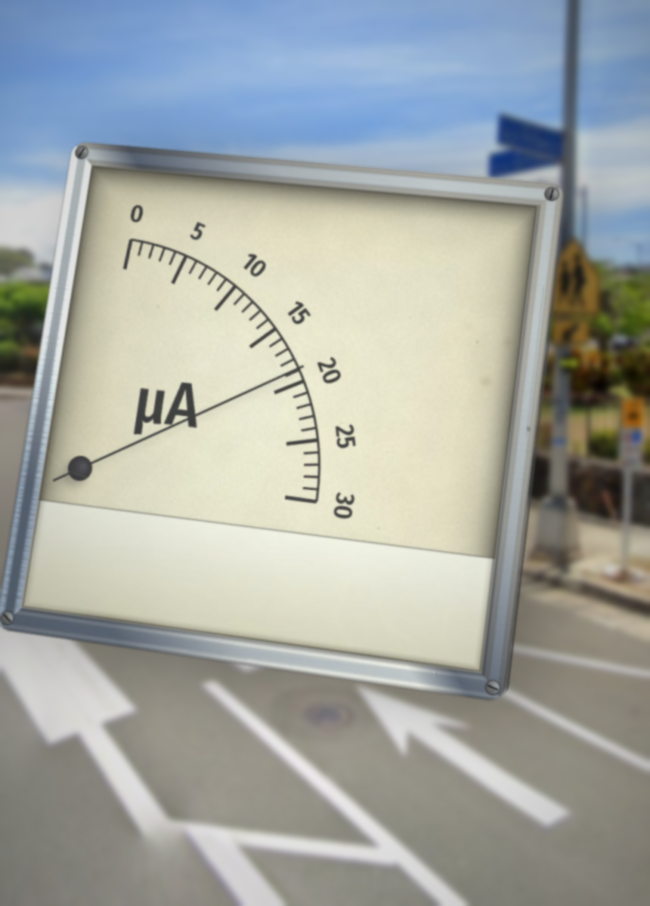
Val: 19 µA
